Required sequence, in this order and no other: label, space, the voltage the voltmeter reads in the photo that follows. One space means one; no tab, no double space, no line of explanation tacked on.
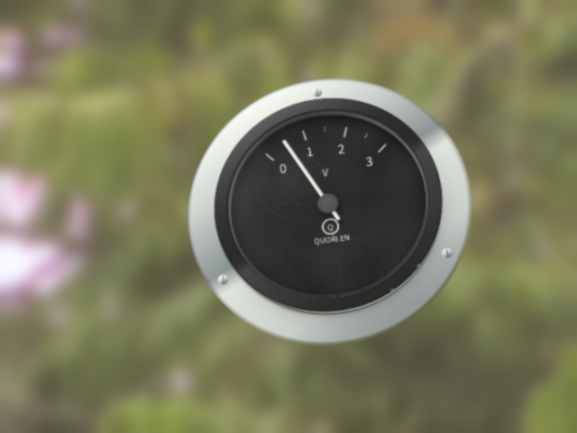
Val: 0.5 V
